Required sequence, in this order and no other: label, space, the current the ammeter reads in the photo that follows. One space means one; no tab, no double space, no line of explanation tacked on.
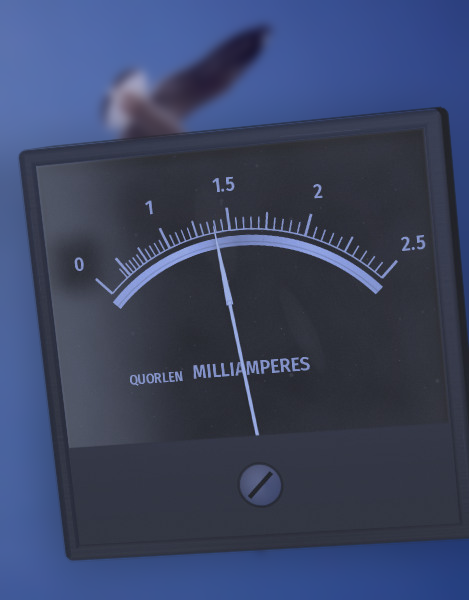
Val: 1.4 mA
